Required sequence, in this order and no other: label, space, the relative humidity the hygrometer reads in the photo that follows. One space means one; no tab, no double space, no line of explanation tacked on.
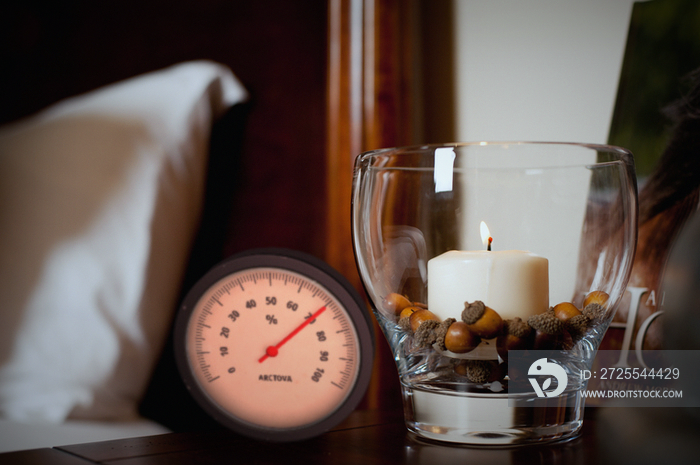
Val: 70 %
